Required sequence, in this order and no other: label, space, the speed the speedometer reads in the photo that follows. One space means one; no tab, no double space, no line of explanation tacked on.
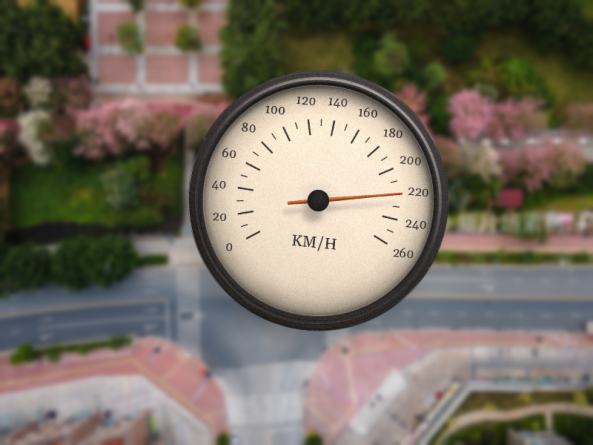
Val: 220 km/h
